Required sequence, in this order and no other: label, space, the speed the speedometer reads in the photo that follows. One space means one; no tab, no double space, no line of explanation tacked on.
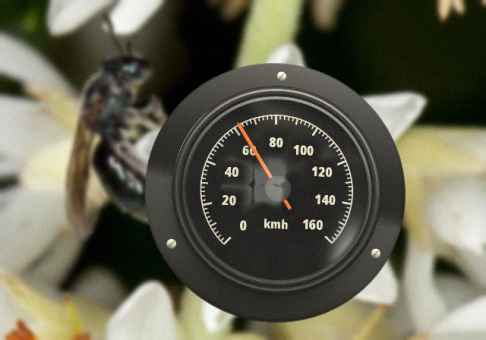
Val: 62 km/h
